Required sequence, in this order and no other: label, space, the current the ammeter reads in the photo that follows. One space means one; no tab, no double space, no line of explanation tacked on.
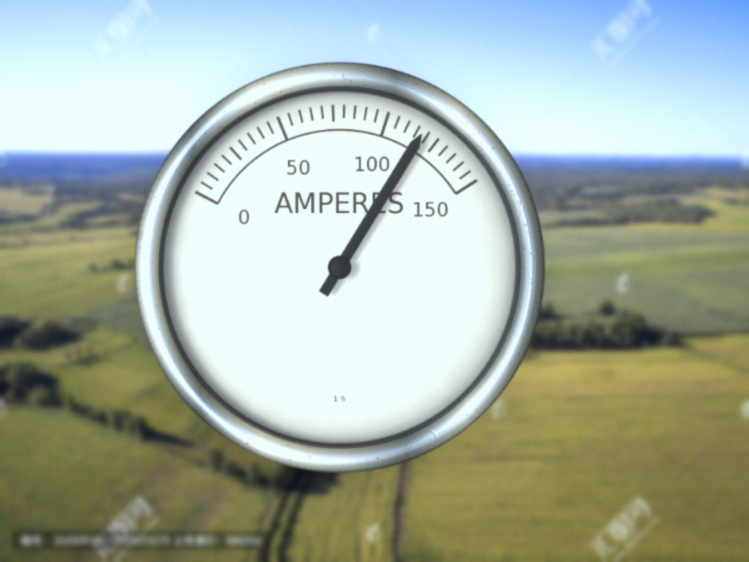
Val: 117.5 A
